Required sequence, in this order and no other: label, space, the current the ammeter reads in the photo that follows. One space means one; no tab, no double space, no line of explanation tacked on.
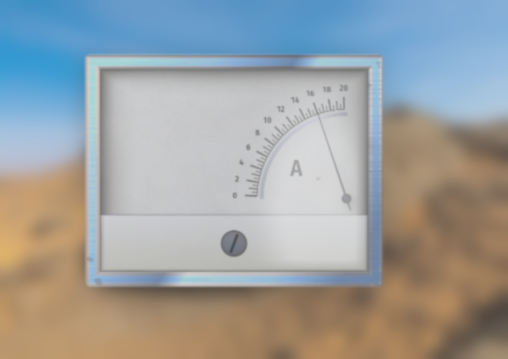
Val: 16 A
